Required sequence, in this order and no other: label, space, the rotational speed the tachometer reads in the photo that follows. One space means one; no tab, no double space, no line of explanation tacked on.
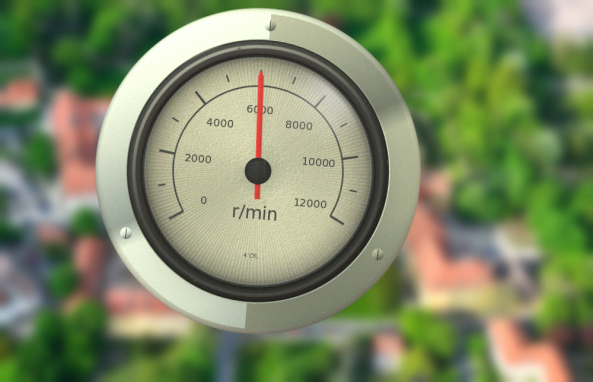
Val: 6000 rpm
